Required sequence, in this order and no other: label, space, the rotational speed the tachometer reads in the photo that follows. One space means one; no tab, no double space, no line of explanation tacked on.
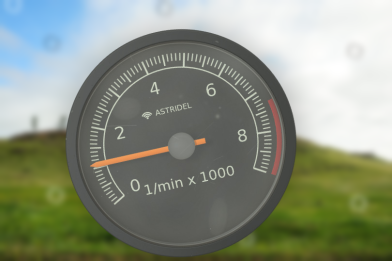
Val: 1100 rpm
